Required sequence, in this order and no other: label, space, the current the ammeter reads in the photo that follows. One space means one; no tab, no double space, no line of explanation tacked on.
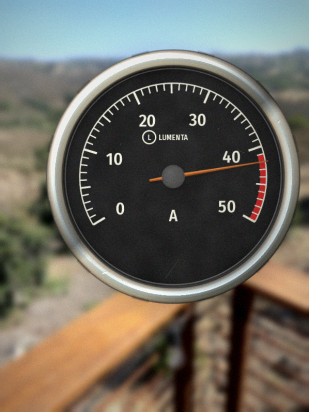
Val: 42 A
